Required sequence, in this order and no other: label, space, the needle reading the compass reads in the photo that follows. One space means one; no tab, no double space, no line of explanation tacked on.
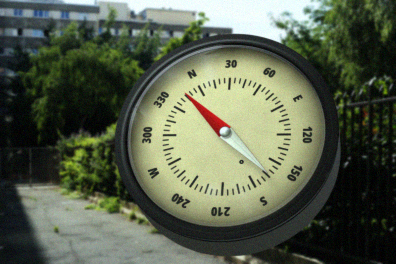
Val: 345 °
